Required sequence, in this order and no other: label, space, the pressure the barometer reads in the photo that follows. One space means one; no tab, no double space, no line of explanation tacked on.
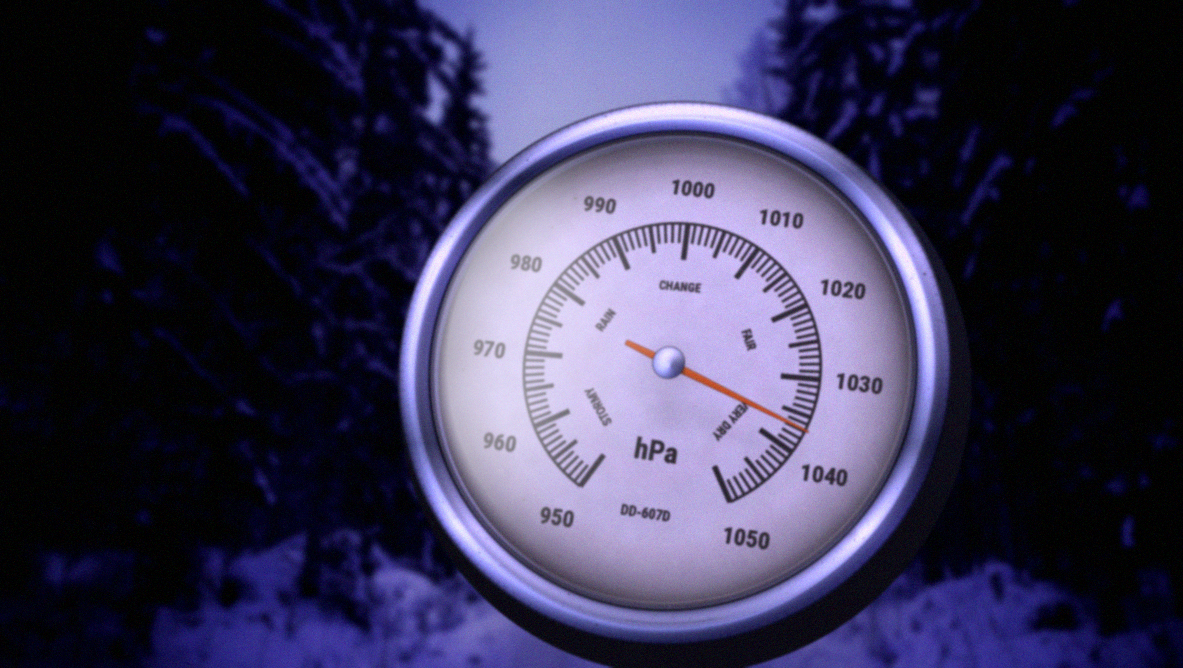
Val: 1037 hPa
